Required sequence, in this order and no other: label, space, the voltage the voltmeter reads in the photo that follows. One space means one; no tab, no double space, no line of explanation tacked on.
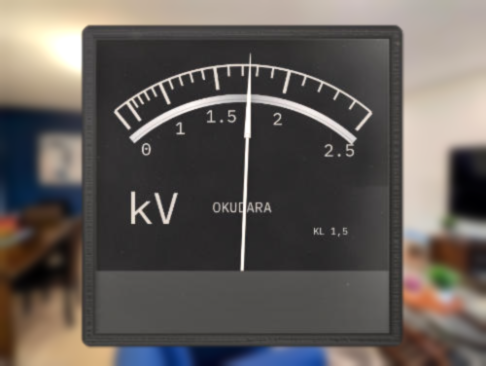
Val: 1.75 kV
